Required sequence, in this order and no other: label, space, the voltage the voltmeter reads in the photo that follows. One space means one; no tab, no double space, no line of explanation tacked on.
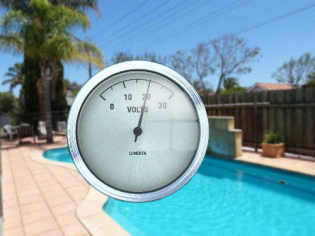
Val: 20 V
